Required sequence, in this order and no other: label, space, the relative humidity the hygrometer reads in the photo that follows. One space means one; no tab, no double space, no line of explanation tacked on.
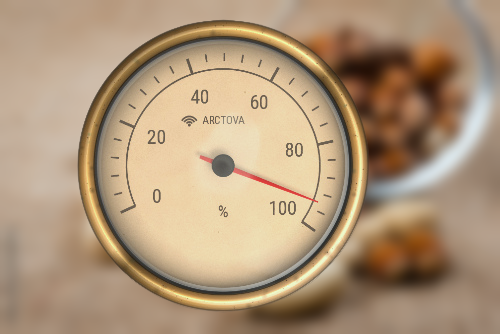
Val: 94 %
